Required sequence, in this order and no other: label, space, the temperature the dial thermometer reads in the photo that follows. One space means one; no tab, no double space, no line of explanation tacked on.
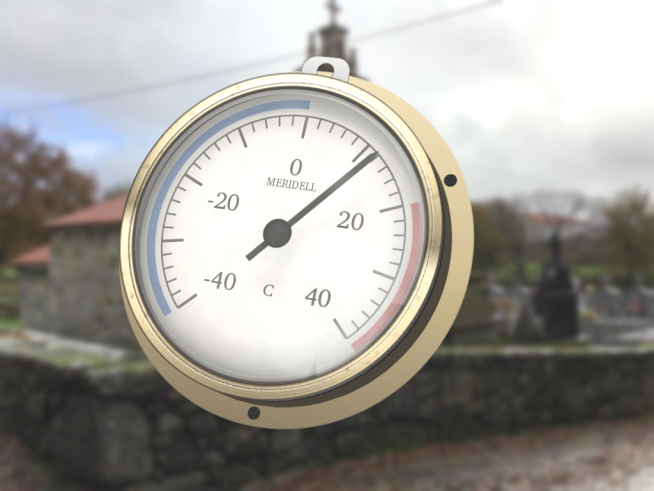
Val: 12 °C
